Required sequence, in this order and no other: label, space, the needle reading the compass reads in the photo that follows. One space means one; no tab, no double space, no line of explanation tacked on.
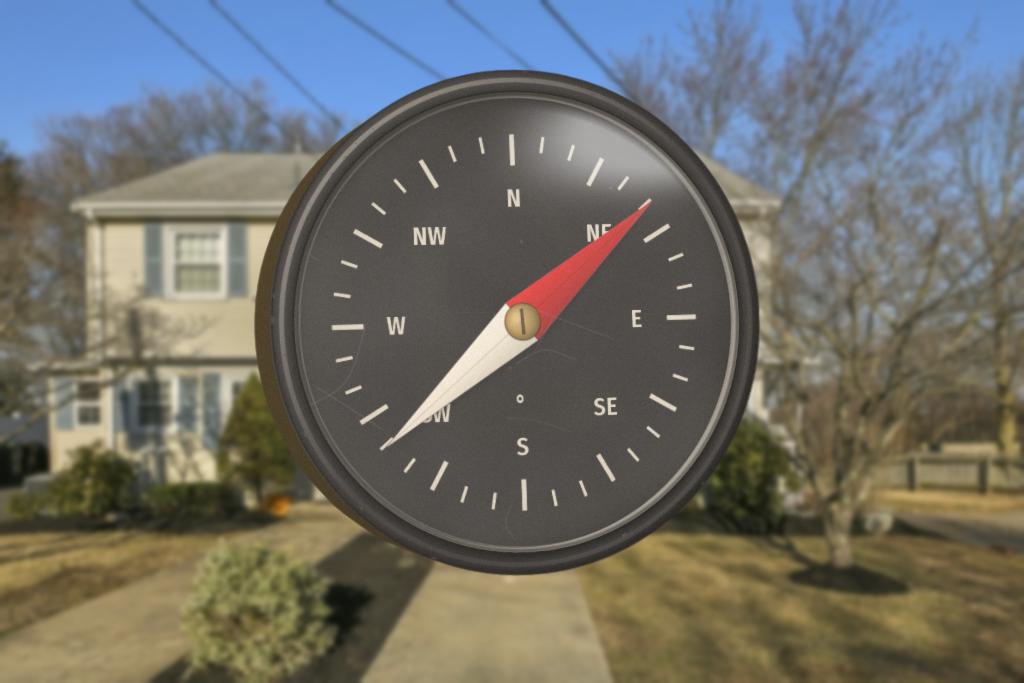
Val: 50 °
